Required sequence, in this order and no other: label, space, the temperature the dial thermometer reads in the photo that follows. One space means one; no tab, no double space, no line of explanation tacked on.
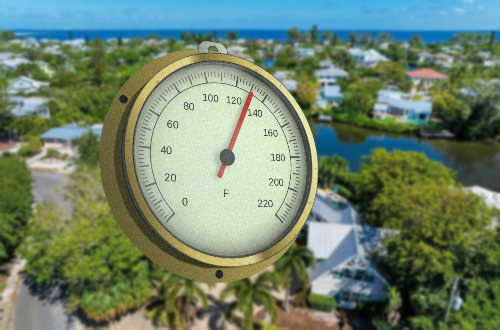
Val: 130 °F
